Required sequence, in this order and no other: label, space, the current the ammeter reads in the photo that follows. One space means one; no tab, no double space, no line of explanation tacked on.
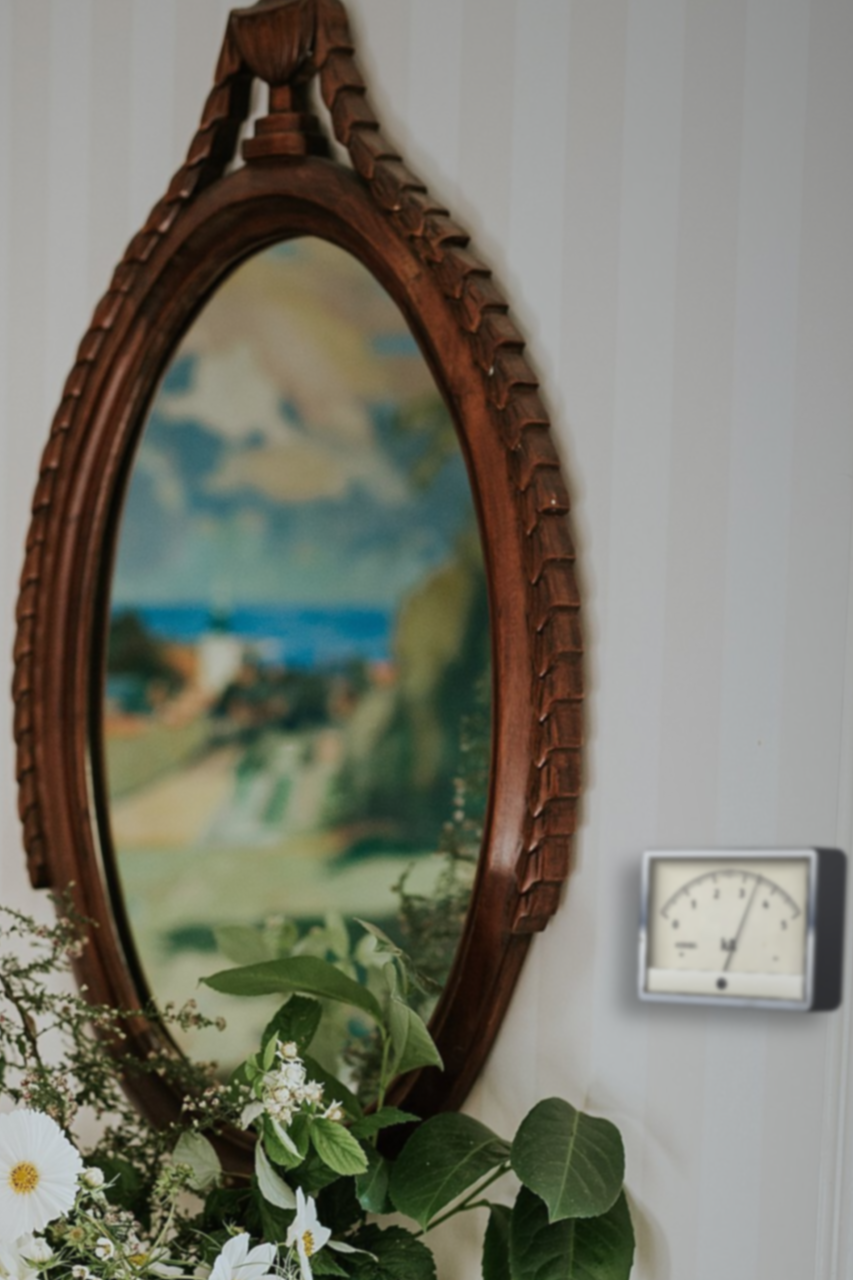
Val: 3.5 kA
